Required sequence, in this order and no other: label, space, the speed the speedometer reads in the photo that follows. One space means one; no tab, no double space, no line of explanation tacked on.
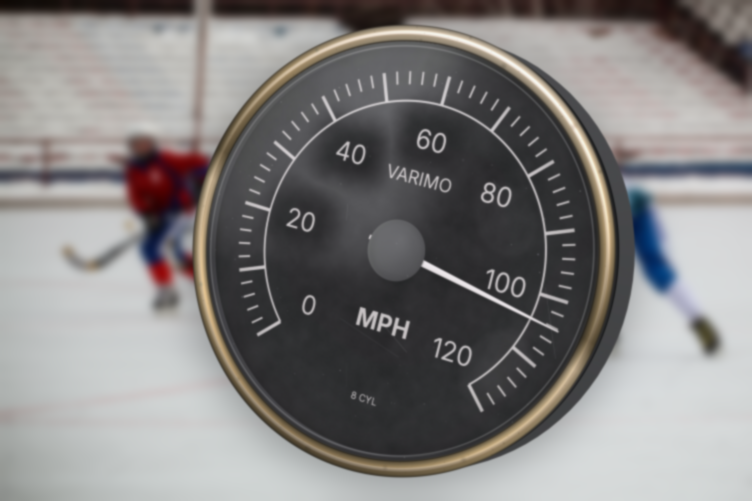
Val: 104 mph
